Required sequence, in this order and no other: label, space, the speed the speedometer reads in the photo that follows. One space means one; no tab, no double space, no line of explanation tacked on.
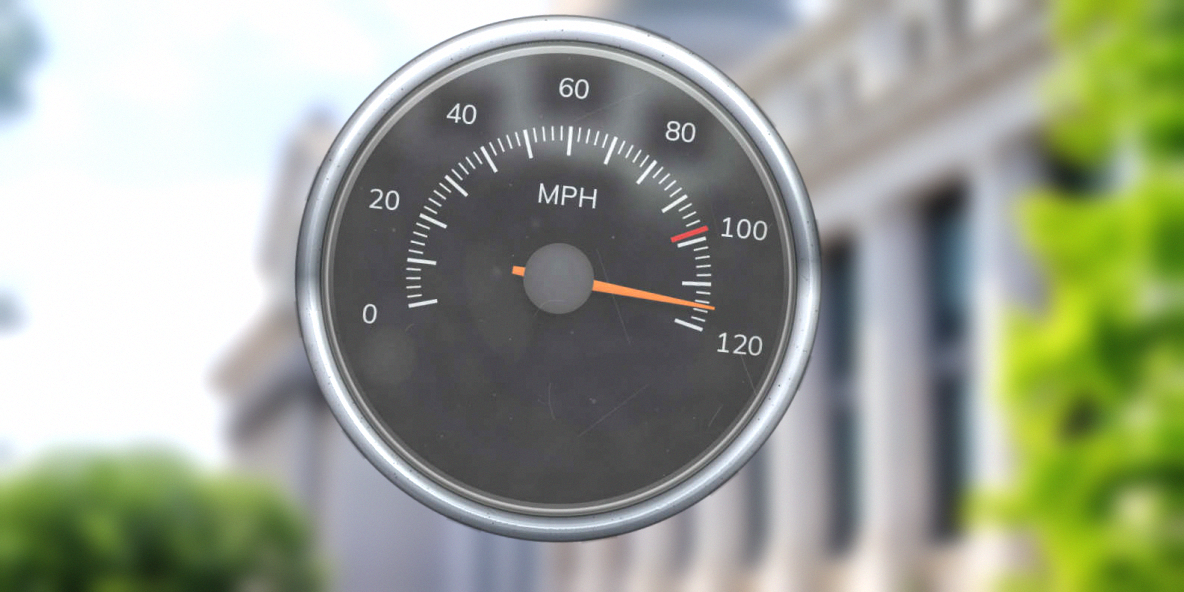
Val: 115 mph
